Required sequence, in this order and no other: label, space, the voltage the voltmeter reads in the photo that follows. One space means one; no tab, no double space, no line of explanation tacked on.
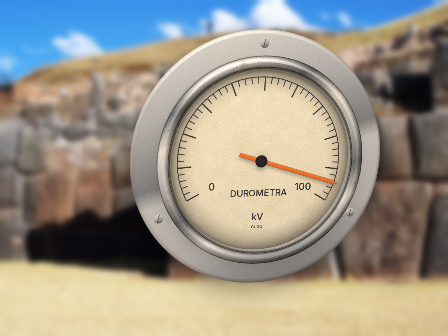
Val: 94 kV
